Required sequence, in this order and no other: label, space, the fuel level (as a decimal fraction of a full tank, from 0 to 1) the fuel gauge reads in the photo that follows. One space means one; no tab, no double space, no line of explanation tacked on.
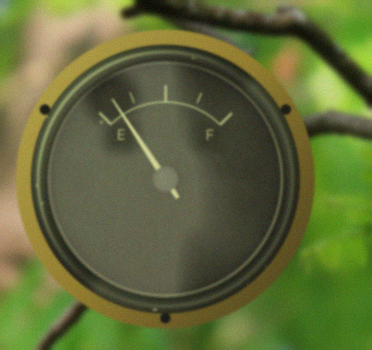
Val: 0.125
